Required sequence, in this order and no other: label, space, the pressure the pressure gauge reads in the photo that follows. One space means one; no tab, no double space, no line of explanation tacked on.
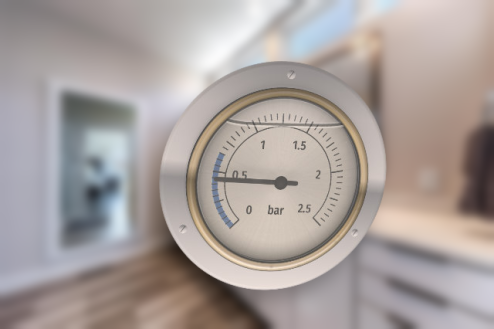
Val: 0.45 bar
